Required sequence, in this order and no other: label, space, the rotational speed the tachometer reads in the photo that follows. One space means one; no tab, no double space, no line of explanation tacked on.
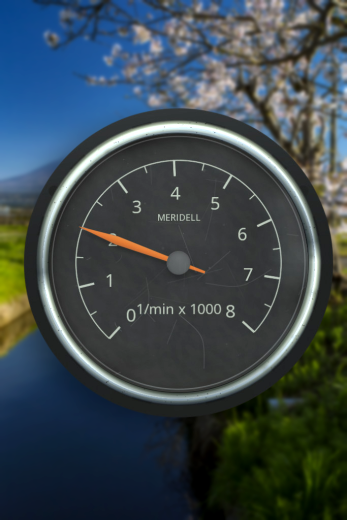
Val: 2000 rpm
